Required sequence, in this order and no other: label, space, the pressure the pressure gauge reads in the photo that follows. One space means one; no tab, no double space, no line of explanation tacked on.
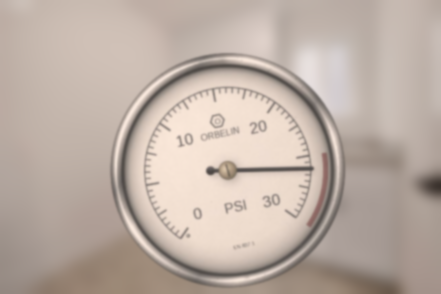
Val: 26 psi
